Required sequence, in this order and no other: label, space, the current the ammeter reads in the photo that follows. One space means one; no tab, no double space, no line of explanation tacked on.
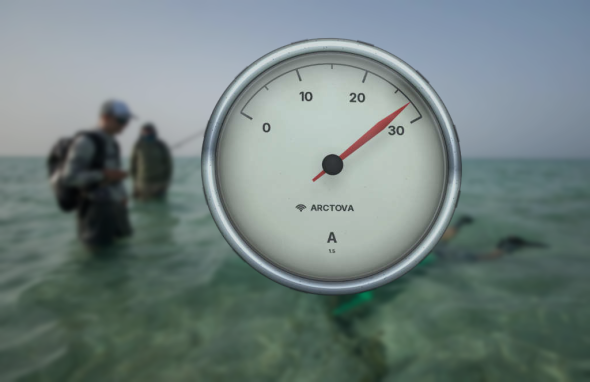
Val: 27.5 A
